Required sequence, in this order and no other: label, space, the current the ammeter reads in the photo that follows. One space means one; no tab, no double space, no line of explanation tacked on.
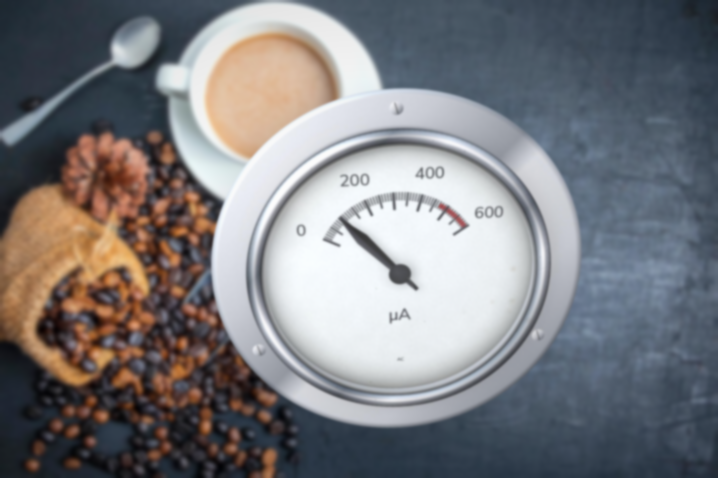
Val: 100 µA
